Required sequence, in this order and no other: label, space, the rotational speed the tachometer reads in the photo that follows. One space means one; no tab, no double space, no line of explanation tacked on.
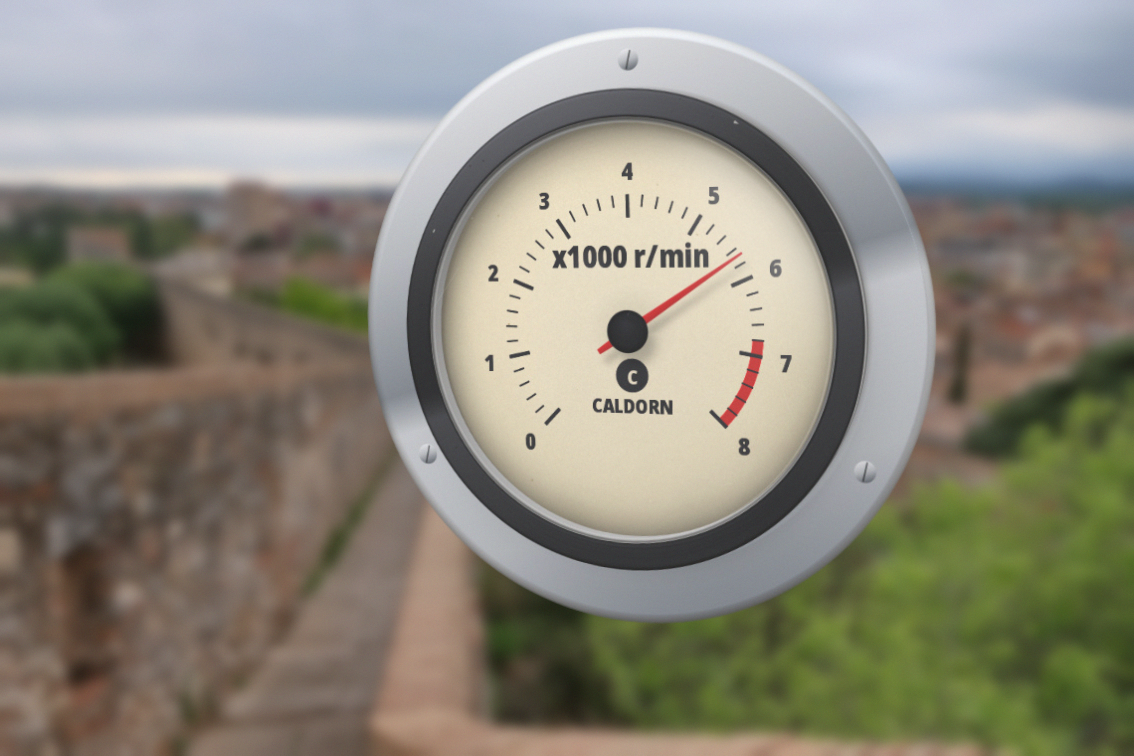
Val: 5700 rpm
